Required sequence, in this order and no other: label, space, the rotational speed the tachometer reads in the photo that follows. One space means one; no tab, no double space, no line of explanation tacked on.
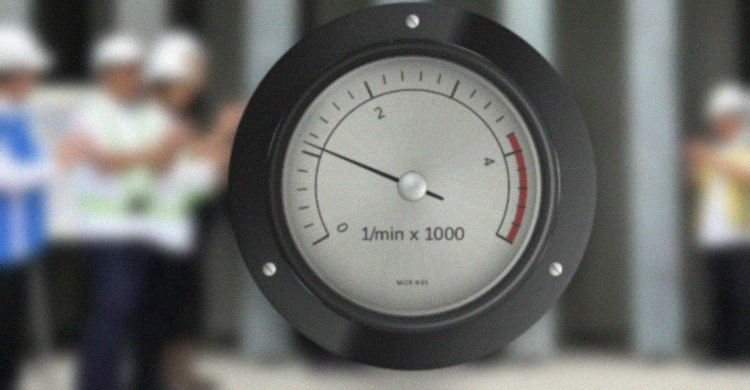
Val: 1100 rpm
